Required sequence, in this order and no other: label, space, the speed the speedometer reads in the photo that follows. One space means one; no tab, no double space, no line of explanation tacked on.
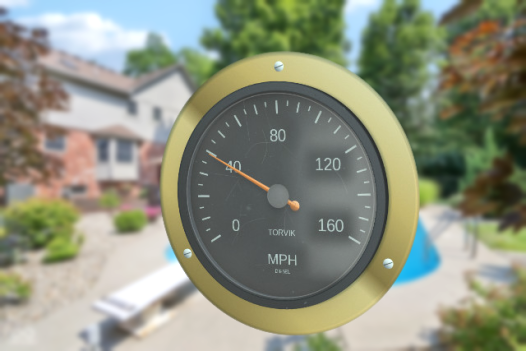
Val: 40 mph
